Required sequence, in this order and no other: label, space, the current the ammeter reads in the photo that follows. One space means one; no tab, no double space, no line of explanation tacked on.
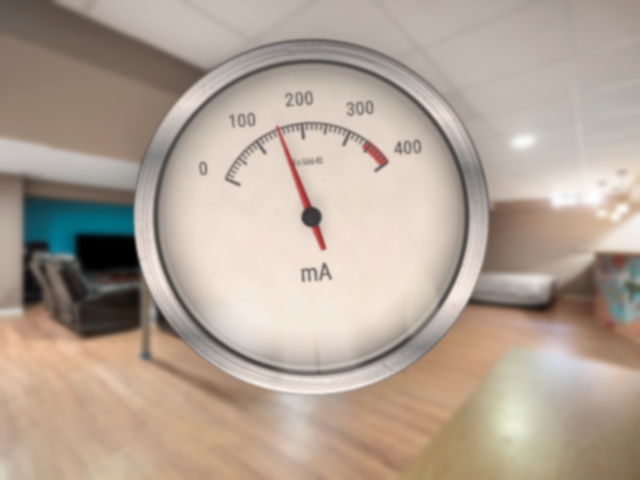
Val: 150 mA
